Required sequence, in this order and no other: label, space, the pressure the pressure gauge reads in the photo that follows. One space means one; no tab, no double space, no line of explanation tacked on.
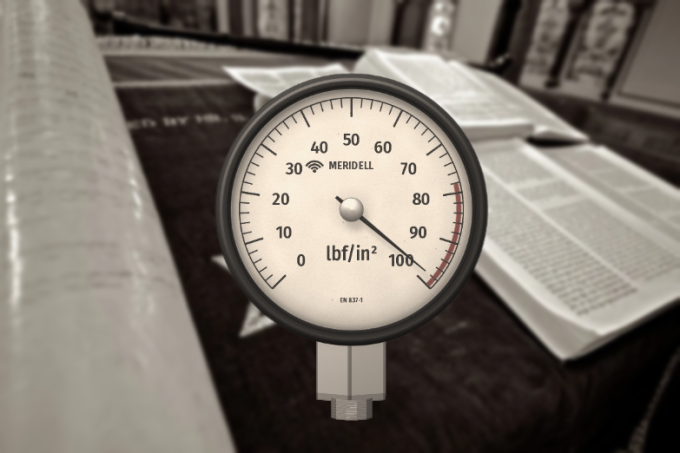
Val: 98 psi
